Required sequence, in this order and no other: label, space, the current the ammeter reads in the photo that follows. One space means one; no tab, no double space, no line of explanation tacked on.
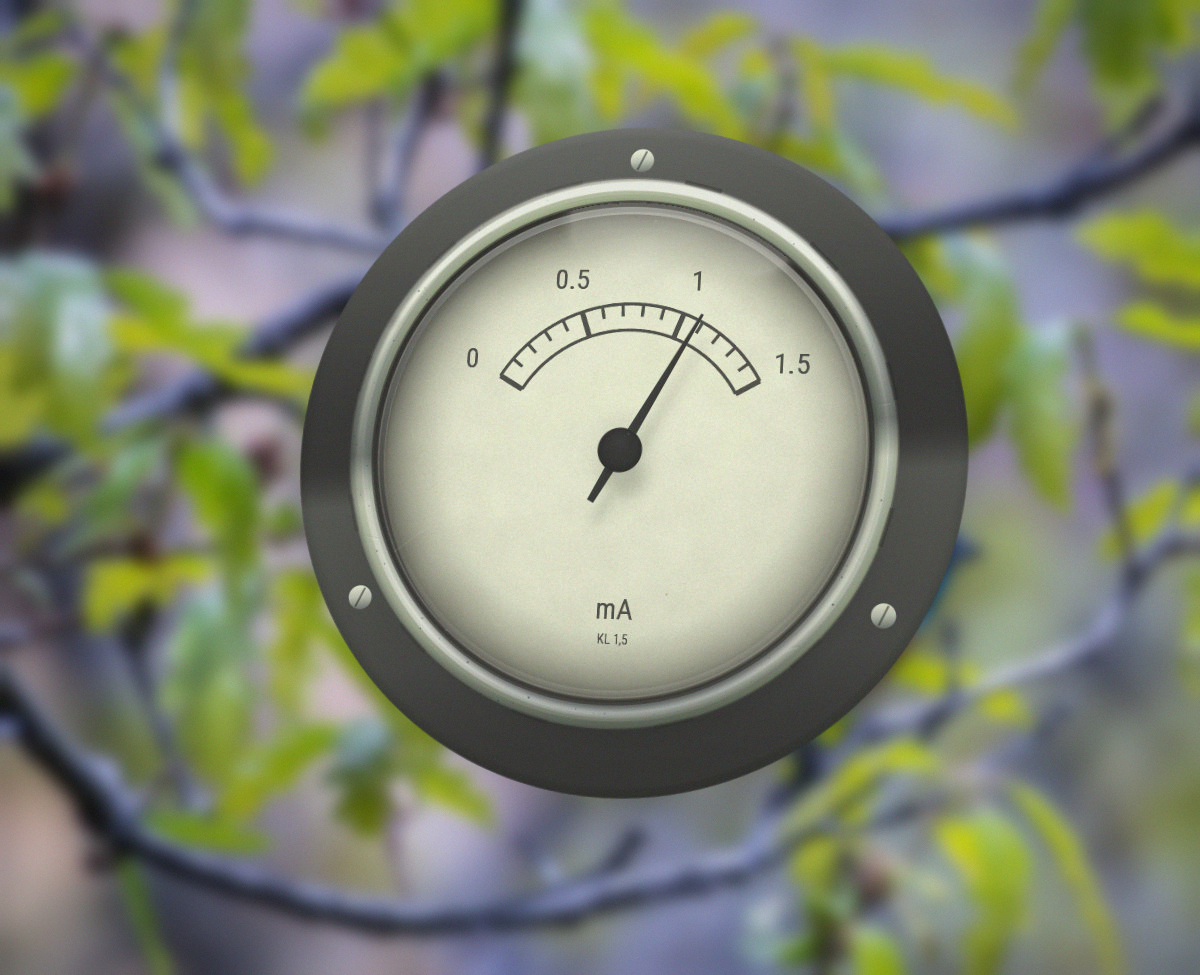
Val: 1.1 mA
